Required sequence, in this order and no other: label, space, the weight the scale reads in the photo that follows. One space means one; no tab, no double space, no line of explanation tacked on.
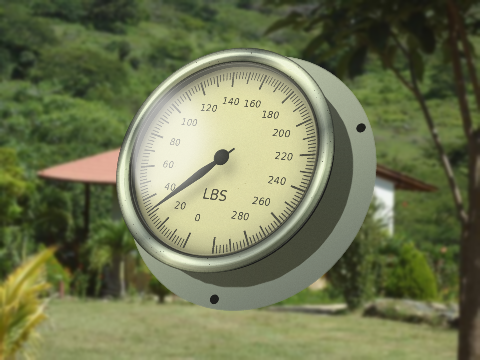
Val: 30 lb
